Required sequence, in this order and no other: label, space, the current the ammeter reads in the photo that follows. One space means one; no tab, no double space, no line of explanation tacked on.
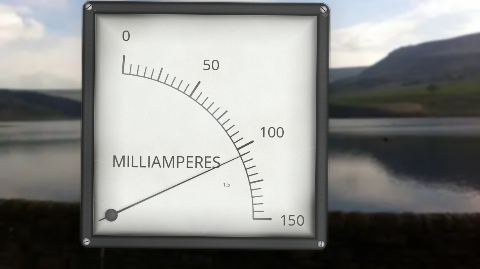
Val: 105 mA
